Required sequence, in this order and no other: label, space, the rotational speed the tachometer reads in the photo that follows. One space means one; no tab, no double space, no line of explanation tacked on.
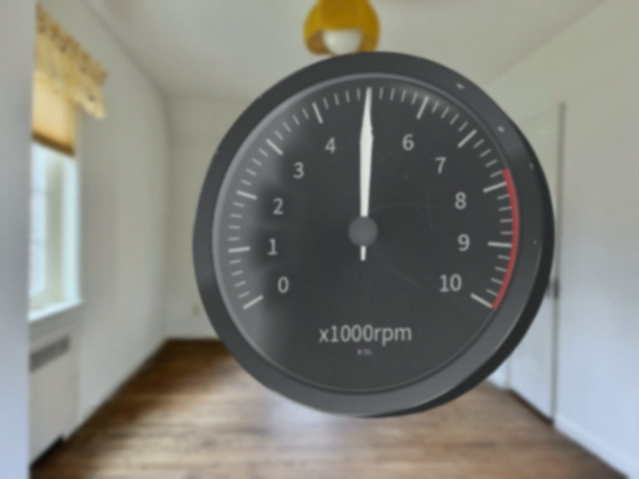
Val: 5000 rpm
